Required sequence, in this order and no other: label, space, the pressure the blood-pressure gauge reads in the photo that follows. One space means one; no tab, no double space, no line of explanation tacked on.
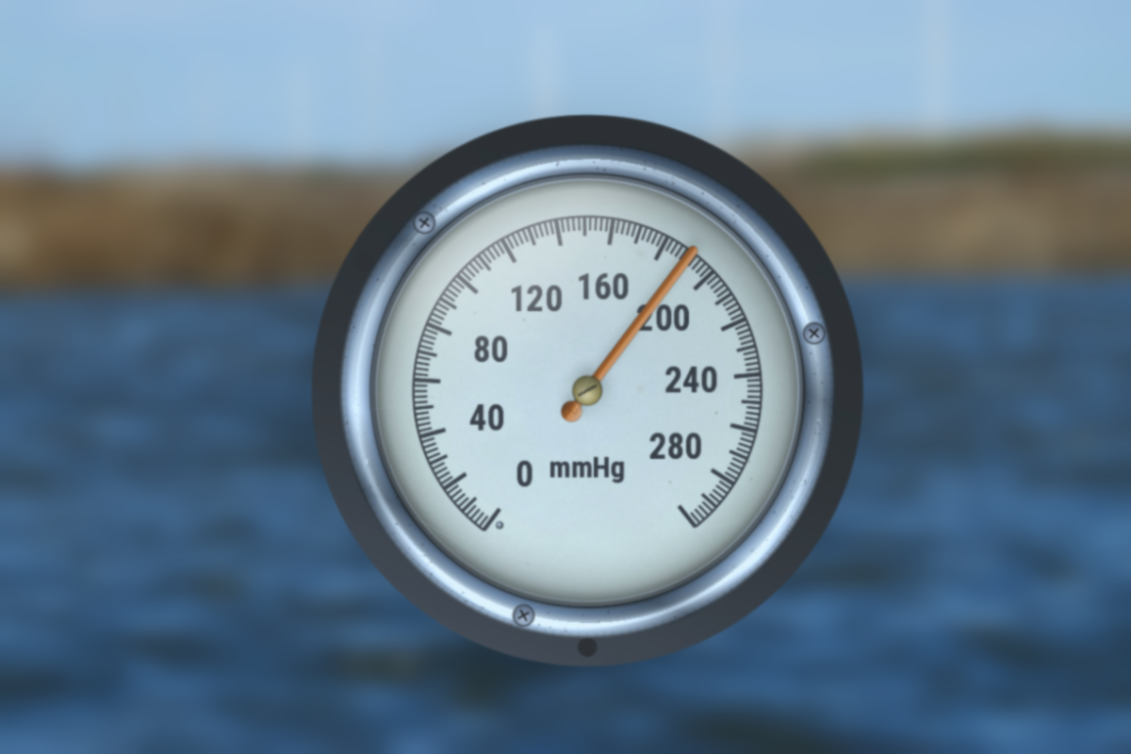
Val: 190 mmHg
